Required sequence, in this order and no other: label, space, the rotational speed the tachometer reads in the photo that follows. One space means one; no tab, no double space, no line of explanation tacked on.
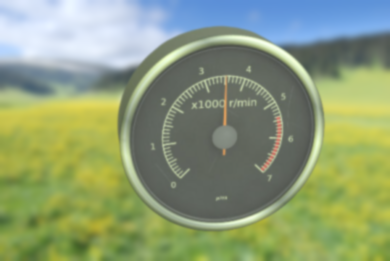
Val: 3500 rpm
